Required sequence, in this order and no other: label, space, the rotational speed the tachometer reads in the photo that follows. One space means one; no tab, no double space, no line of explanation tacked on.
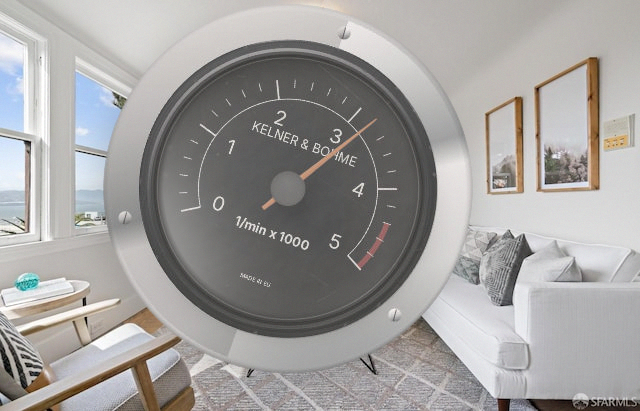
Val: 3200 rpm
